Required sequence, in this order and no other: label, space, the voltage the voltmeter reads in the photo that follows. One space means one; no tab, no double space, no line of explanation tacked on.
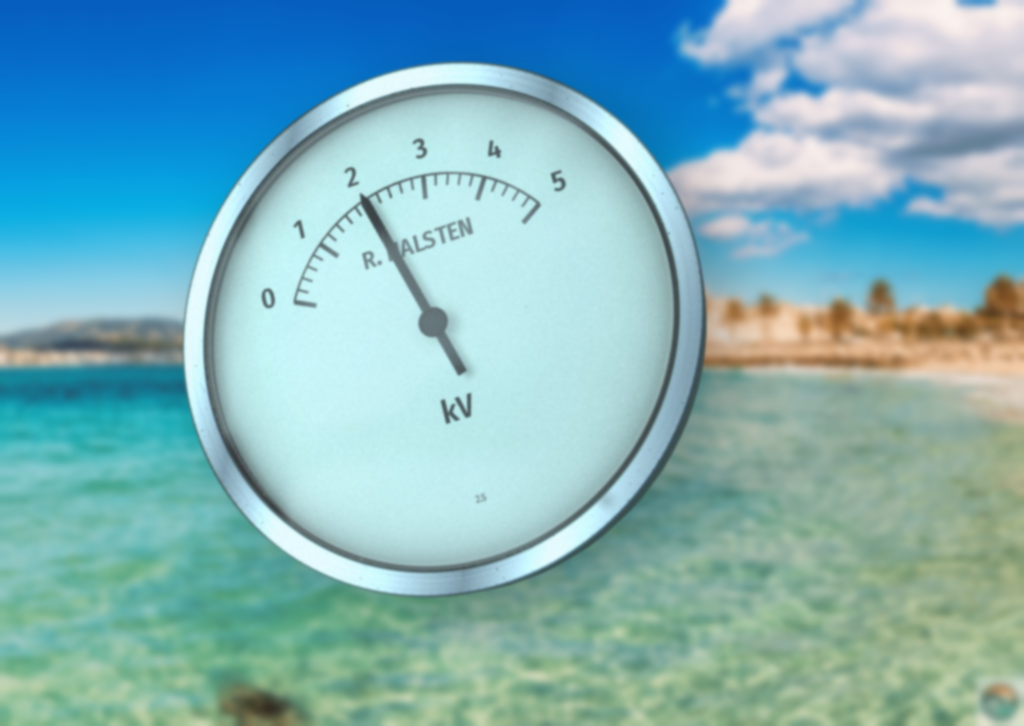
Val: 2 kV
